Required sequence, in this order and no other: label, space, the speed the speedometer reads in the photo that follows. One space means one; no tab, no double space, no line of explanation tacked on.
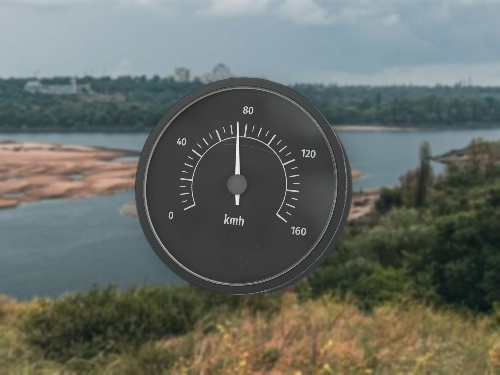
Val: 75 km/h
